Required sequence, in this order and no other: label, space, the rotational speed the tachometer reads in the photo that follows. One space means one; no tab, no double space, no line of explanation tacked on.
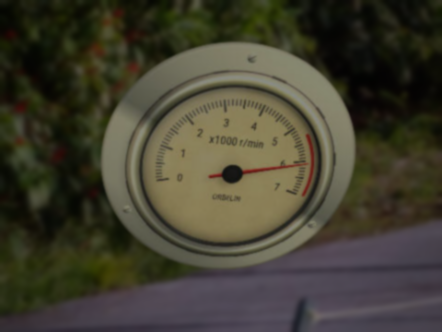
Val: 6000 rpm
